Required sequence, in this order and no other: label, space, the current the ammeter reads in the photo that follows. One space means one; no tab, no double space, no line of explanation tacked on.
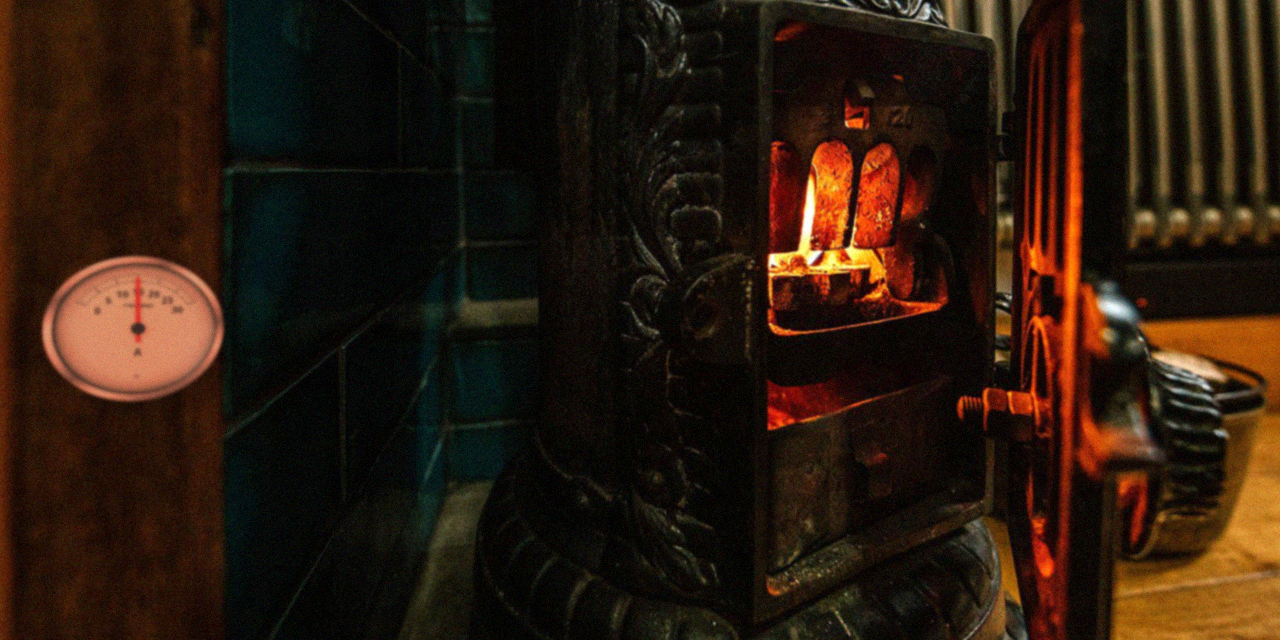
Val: 15 A
